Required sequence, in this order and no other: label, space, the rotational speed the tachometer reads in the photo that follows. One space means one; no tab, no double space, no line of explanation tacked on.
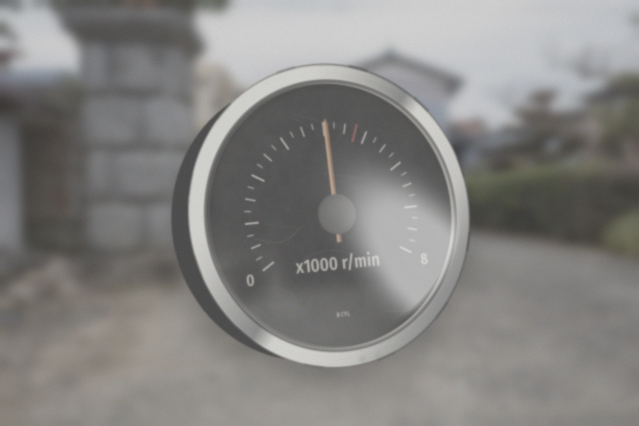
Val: 4000 rpm
